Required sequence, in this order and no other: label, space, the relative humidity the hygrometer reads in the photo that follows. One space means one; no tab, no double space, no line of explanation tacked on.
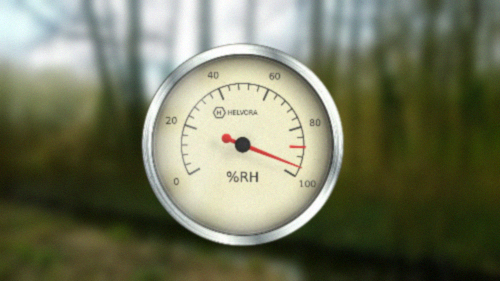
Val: 96 %
